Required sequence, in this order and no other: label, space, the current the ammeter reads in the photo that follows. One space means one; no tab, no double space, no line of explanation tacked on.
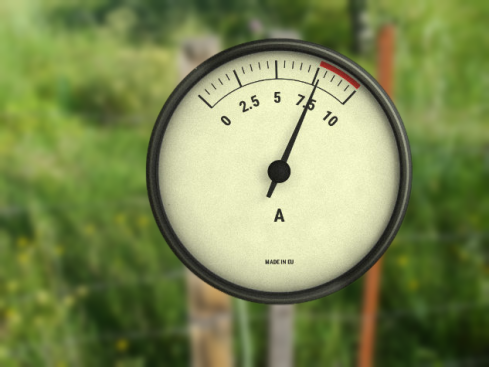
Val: 7.75 A
